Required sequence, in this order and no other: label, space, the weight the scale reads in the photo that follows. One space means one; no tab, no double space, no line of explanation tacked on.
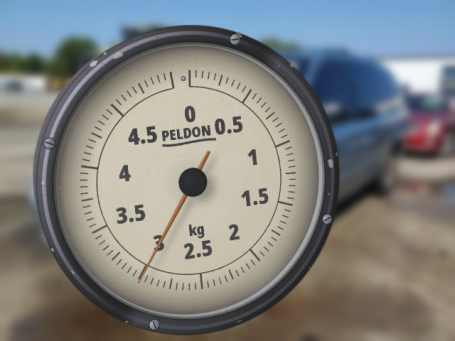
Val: 3 kg
